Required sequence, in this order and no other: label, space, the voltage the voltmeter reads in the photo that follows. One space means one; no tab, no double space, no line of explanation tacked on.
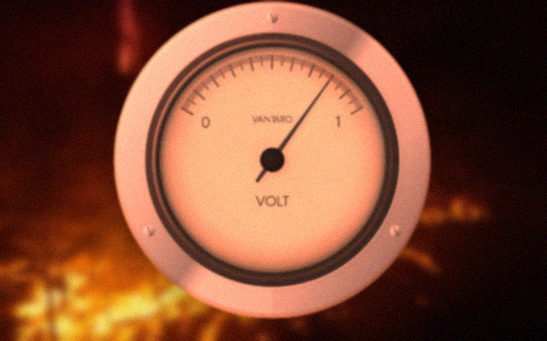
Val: 0.8 V
